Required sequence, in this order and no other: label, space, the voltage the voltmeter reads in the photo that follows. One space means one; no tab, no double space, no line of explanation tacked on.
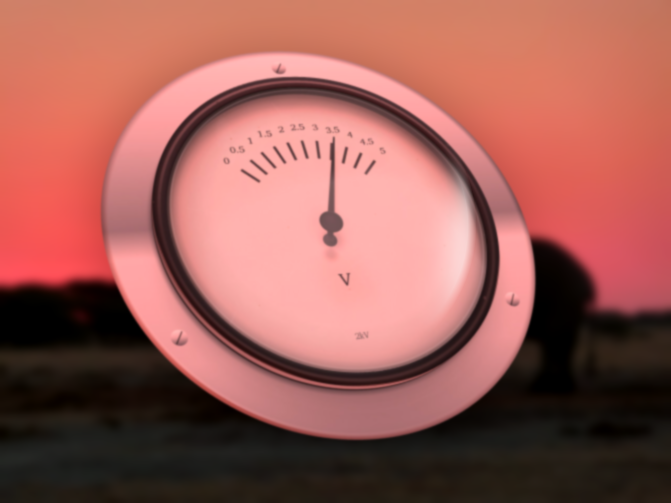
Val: 3.5 V
